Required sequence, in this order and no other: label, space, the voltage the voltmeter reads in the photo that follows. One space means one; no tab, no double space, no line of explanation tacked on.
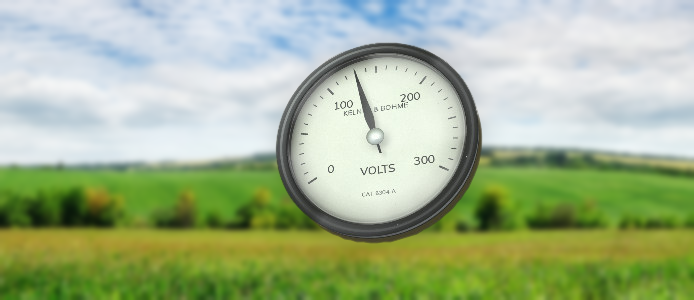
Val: 130 V
